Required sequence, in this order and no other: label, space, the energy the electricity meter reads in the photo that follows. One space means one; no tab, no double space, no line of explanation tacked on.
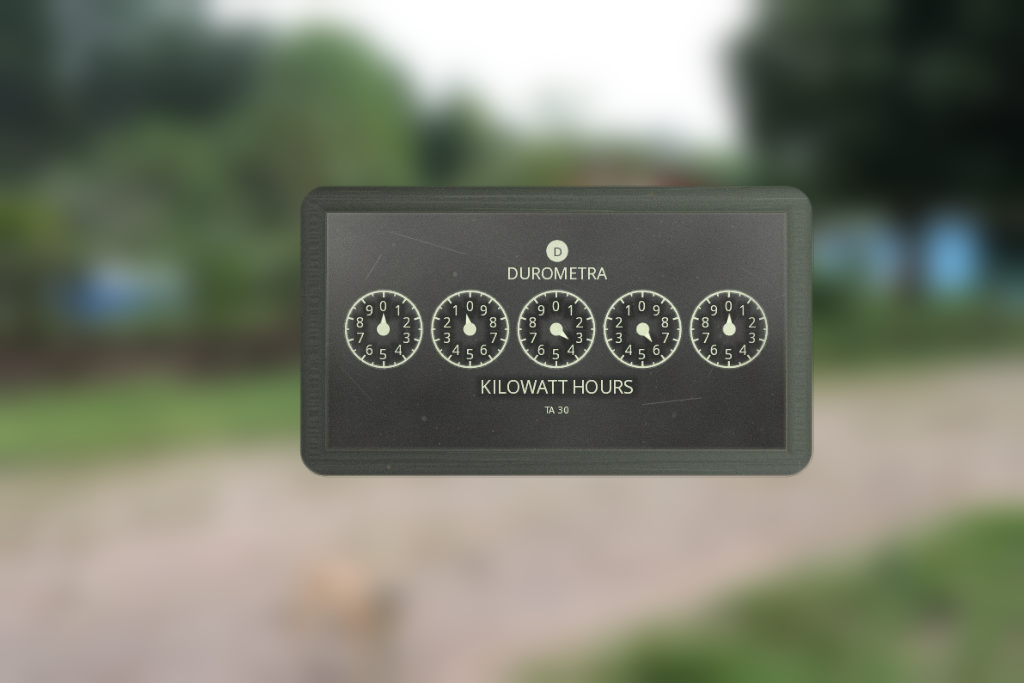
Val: 360 kWh
